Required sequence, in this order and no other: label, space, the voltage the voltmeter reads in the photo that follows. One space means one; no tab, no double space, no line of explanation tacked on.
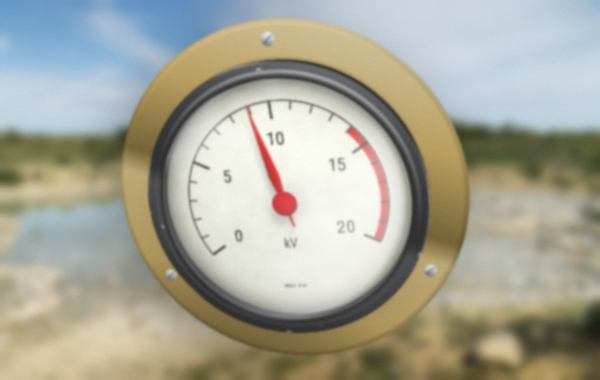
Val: 9 kV
